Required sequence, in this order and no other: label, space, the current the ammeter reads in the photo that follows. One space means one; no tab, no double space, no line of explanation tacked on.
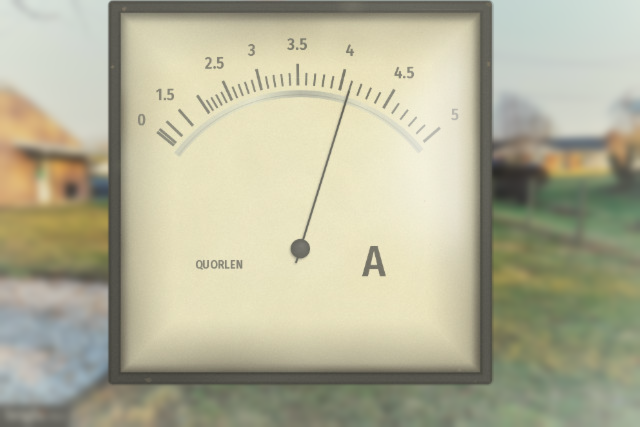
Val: 4.1 A
